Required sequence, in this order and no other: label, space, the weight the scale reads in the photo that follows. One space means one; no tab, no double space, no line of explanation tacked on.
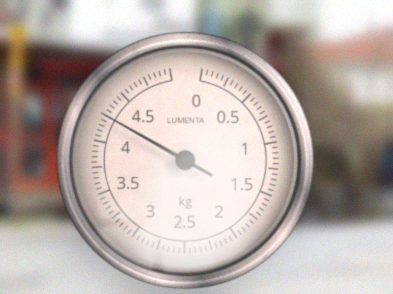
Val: 4.25 kg
